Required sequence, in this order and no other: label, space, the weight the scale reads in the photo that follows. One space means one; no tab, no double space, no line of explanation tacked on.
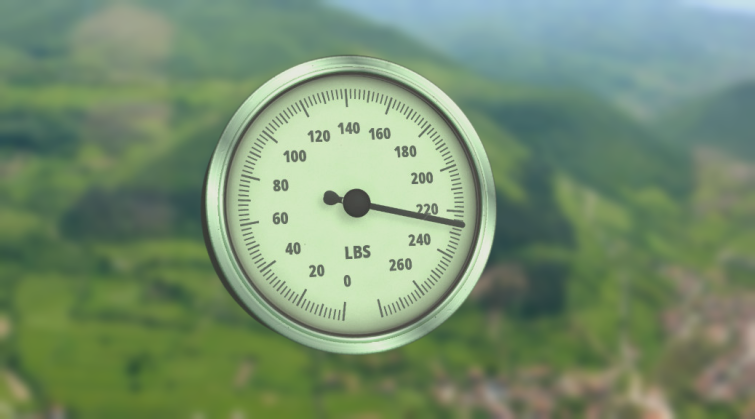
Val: 226 lb
